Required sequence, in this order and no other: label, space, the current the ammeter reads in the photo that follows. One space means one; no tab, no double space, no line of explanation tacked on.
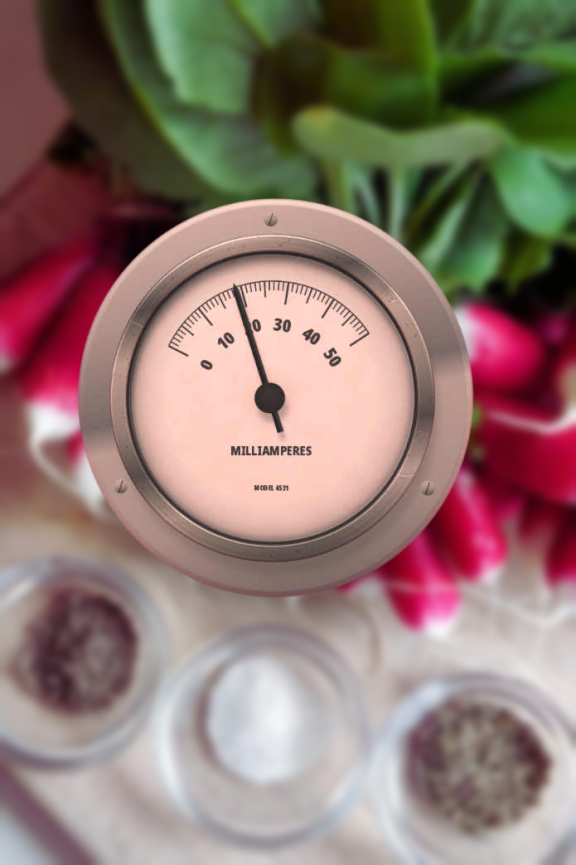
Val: 19 mA
